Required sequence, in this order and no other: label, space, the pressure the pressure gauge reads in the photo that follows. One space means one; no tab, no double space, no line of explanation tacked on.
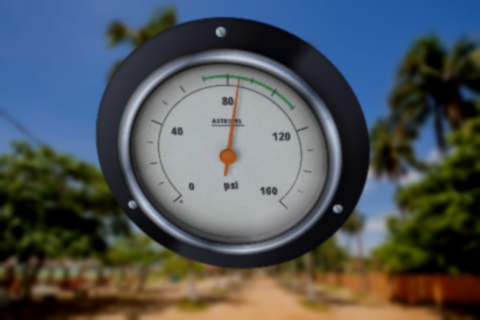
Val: 85 psi
